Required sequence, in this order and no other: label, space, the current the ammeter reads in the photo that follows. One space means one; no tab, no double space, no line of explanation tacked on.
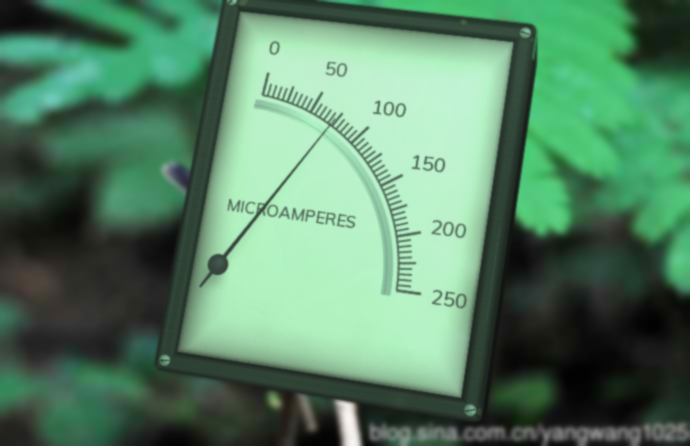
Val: 75 µA
